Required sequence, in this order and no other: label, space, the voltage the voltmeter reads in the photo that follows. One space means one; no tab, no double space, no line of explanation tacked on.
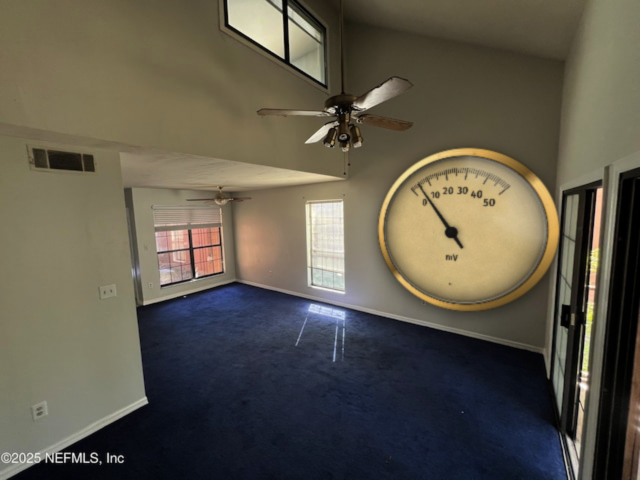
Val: 5 mV
